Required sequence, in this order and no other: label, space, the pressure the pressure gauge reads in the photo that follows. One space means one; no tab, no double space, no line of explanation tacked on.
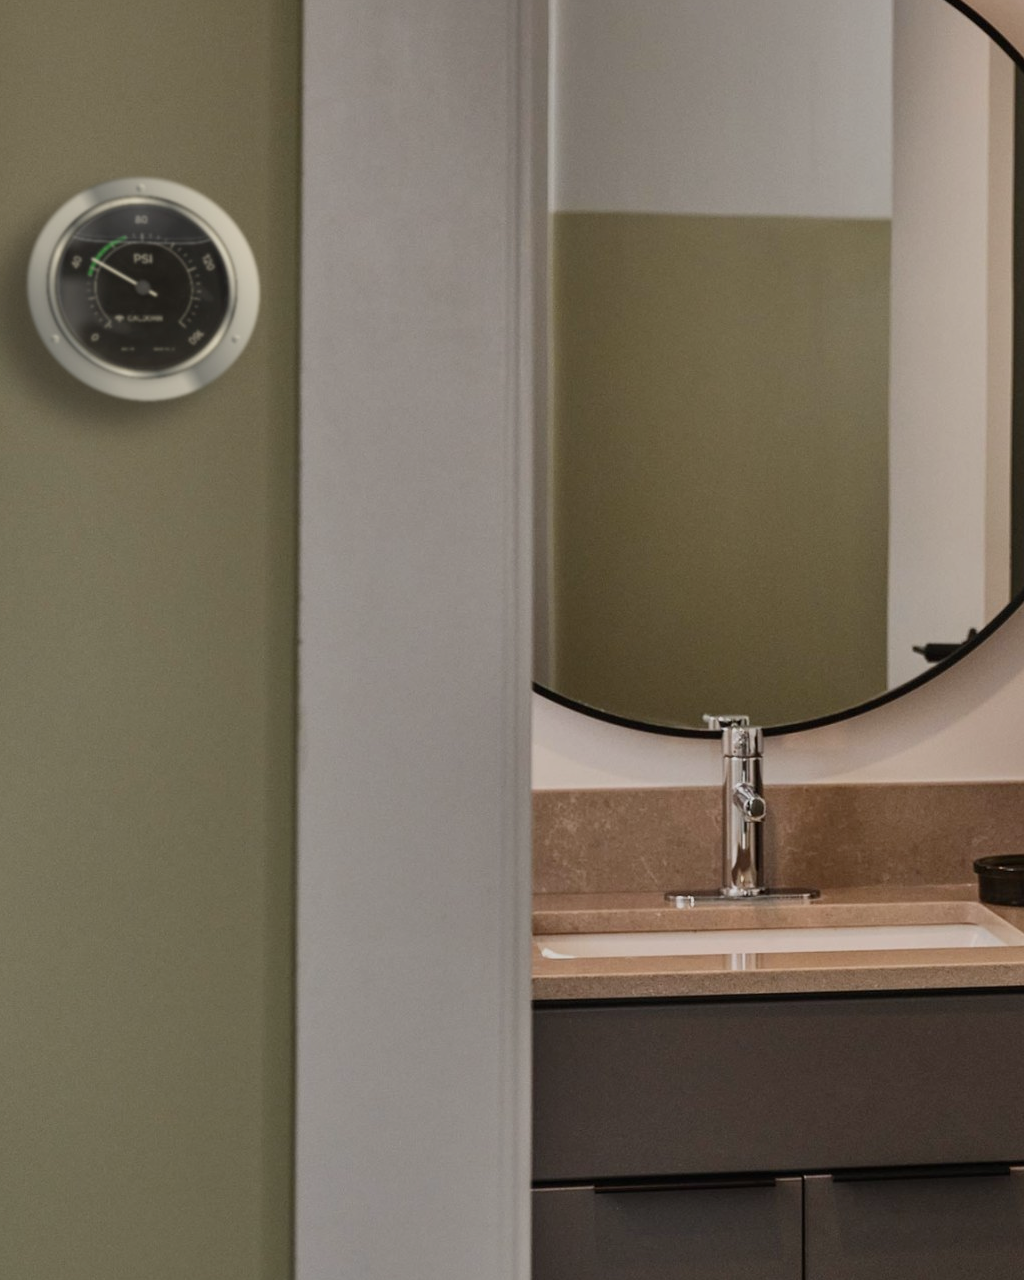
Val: 45 psi
